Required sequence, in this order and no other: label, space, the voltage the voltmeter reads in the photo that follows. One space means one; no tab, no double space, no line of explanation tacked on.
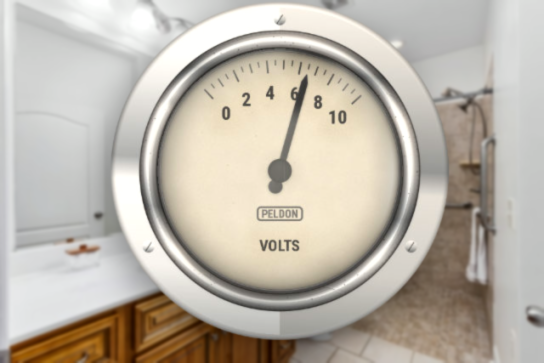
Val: 6.5 V
